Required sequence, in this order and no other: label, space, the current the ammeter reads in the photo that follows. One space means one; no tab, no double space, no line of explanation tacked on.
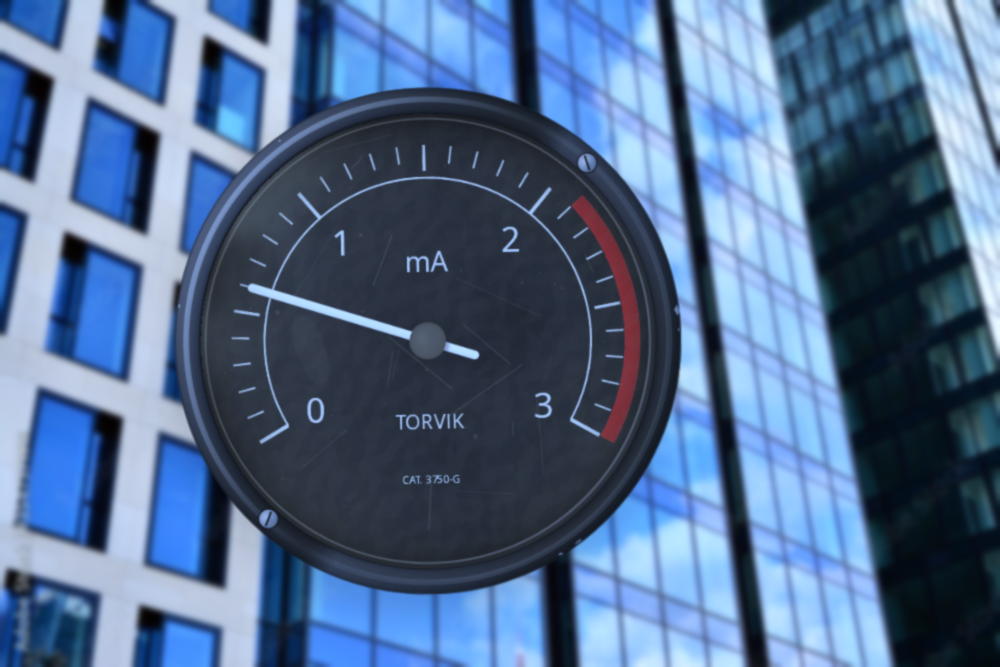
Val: 0.6 mA
